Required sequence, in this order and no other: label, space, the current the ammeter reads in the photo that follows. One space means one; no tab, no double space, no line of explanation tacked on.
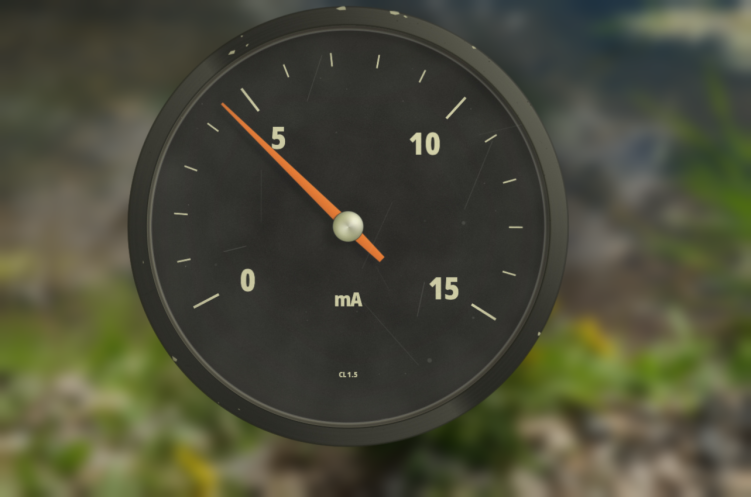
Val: 4.5 mA
